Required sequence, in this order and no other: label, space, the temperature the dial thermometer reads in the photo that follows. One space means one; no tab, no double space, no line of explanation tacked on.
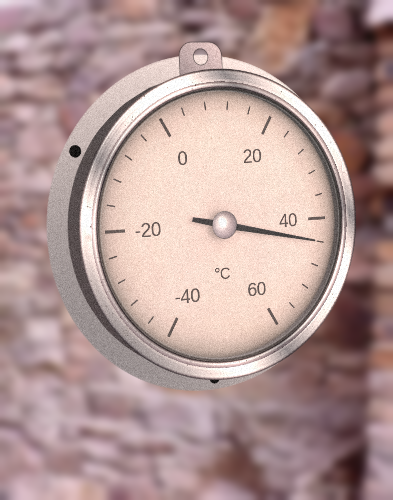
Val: 44 °C
